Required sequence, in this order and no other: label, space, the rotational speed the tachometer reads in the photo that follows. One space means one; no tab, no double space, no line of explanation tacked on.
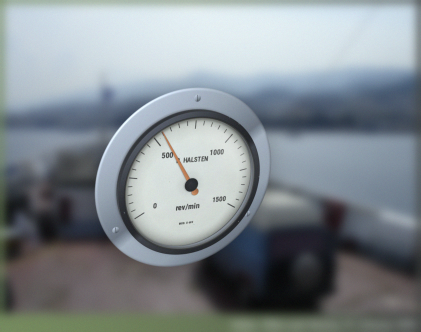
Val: 550 rpm
